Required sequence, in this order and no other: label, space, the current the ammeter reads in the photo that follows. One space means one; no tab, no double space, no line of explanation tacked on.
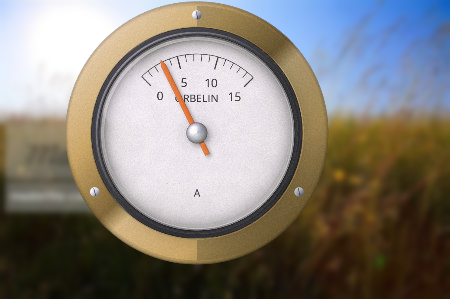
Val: 3 A
